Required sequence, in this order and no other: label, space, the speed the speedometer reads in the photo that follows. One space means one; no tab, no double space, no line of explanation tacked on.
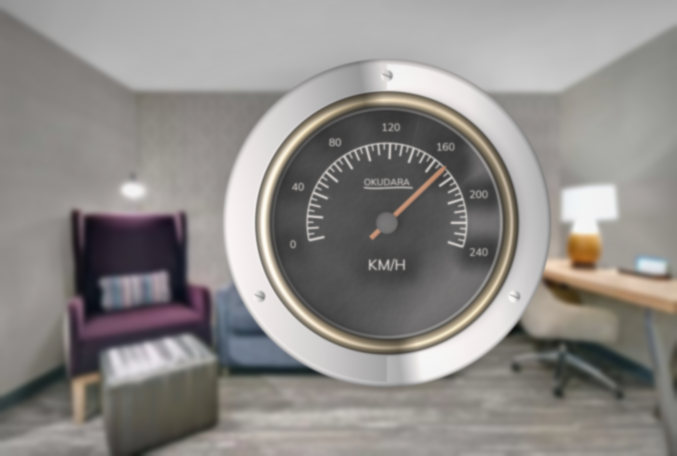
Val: 170 km/h
